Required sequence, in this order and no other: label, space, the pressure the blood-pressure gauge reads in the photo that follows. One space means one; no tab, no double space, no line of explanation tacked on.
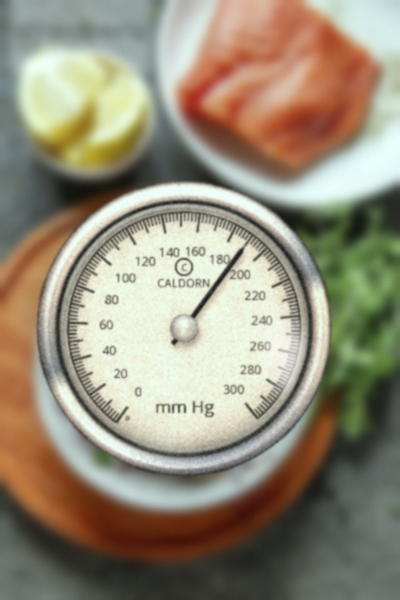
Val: 190 mmHg
